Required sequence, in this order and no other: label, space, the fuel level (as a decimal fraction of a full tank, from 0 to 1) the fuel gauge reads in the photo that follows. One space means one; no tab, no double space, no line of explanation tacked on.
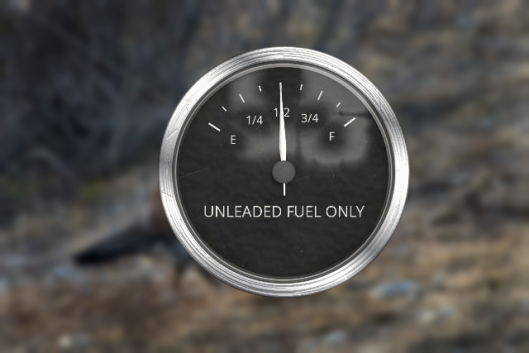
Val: 0.5
